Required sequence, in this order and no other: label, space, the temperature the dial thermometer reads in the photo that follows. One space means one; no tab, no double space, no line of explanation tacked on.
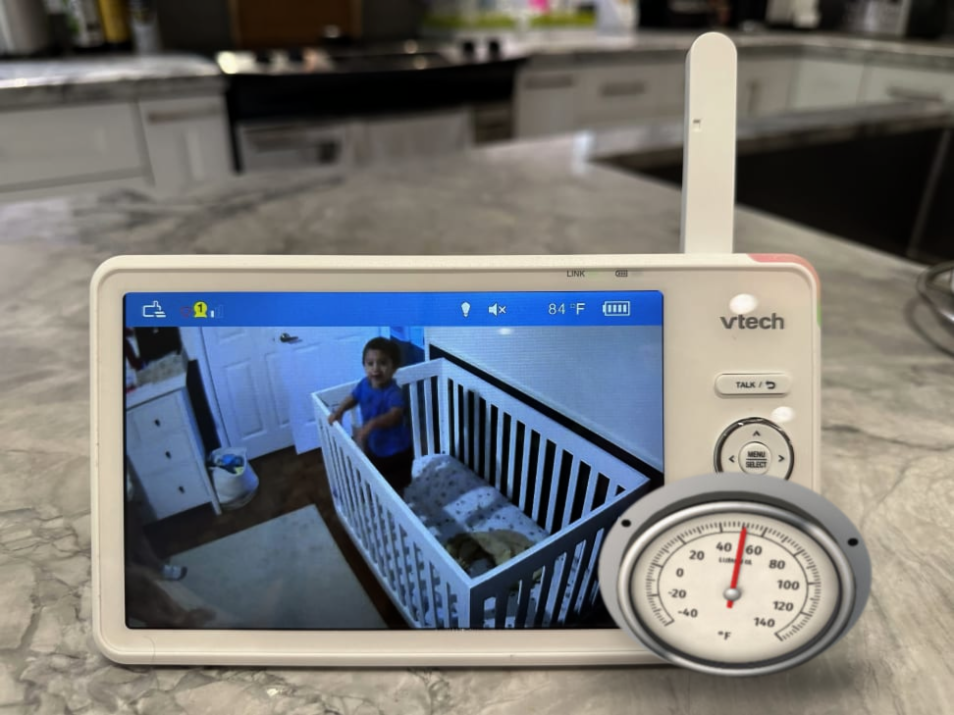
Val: 50 °F
